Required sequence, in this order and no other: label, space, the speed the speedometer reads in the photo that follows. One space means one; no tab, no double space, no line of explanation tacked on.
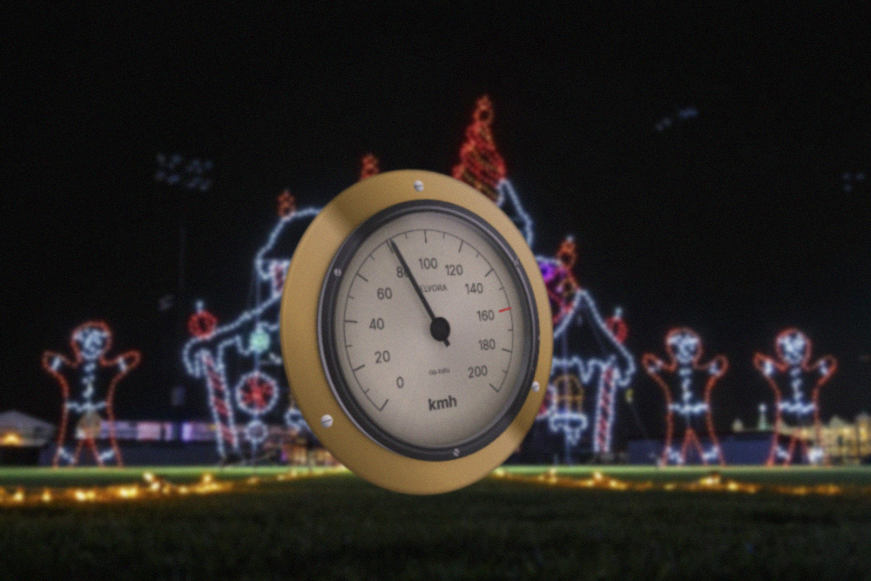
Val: 80 km/h
